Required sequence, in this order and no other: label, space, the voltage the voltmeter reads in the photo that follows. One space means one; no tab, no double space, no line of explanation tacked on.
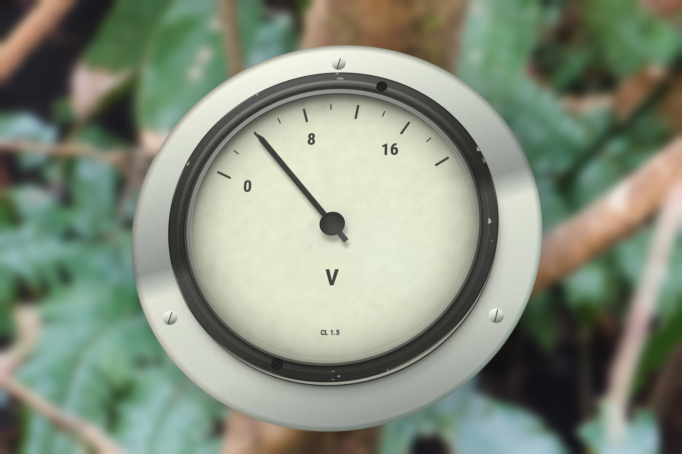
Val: 4 V
